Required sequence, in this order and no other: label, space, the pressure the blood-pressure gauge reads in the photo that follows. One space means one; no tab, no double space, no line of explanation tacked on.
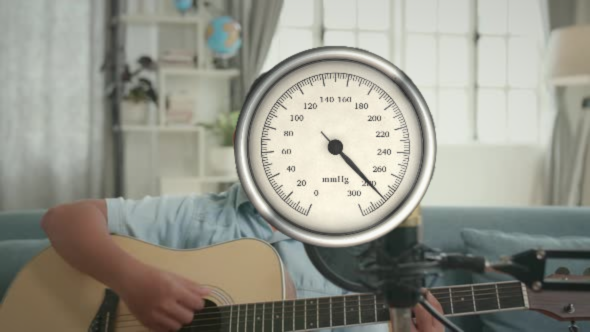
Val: 280 mmHg
